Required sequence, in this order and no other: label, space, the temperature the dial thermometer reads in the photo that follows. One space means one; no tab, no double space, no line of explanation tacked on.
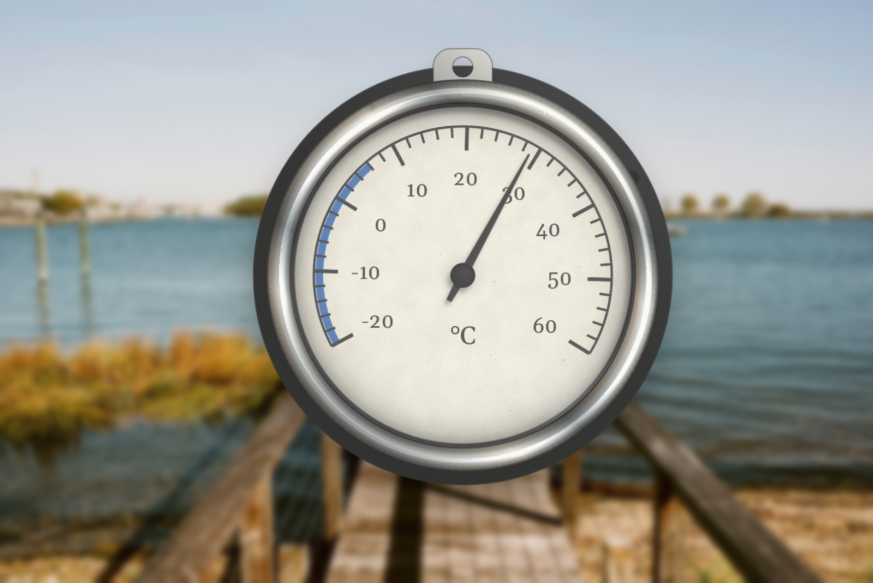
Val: 29 °C
